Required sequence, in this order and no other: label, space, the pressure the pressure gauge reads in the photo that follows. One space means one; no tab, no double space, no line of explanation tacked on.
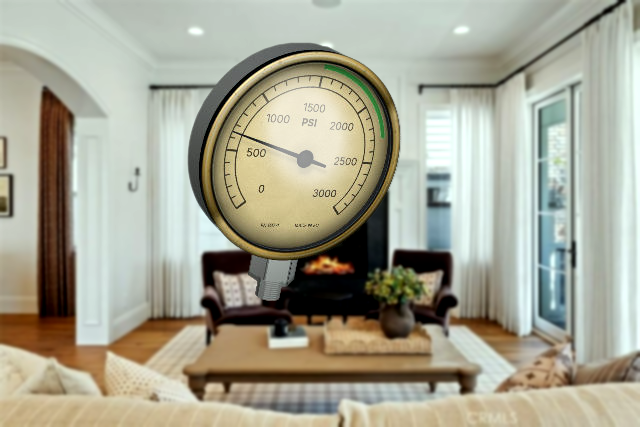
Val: 650 psi
